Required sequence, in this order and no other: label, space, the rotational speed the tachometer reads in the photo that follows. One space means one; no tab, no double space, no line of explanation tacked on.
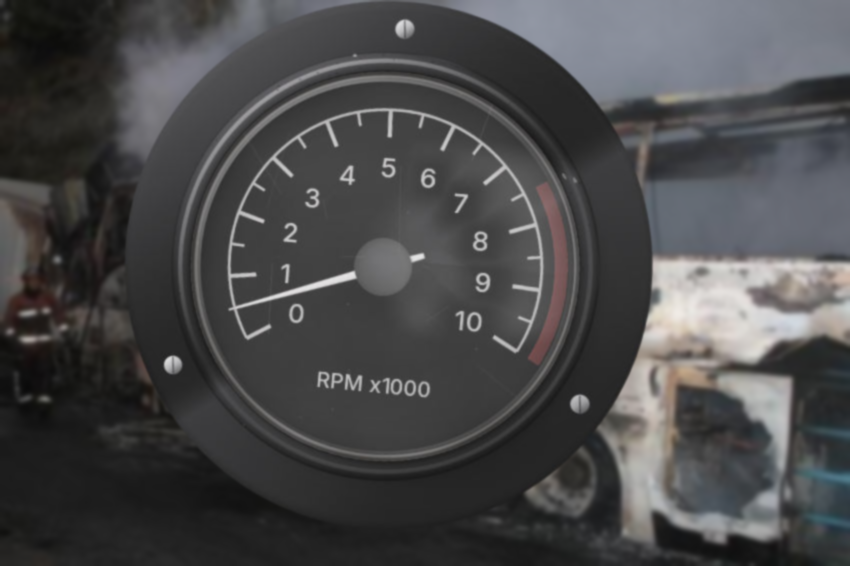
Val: 500 rpm
